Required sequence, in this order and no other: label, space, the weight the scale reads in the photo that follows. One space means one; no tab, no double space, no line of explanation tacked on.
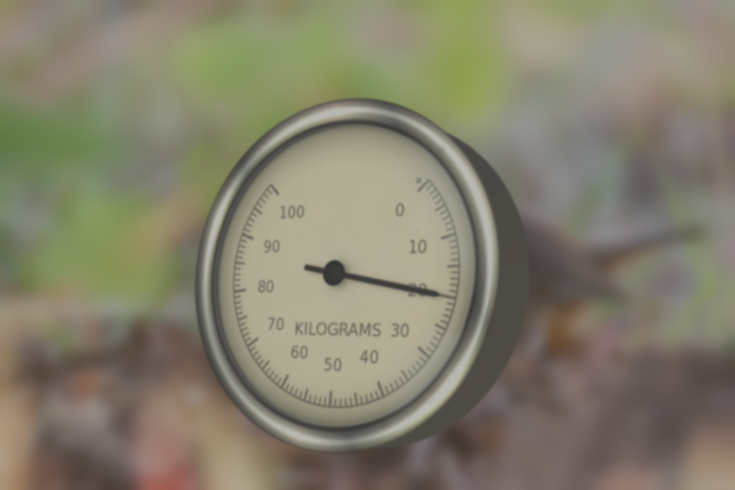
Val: 20 kg
